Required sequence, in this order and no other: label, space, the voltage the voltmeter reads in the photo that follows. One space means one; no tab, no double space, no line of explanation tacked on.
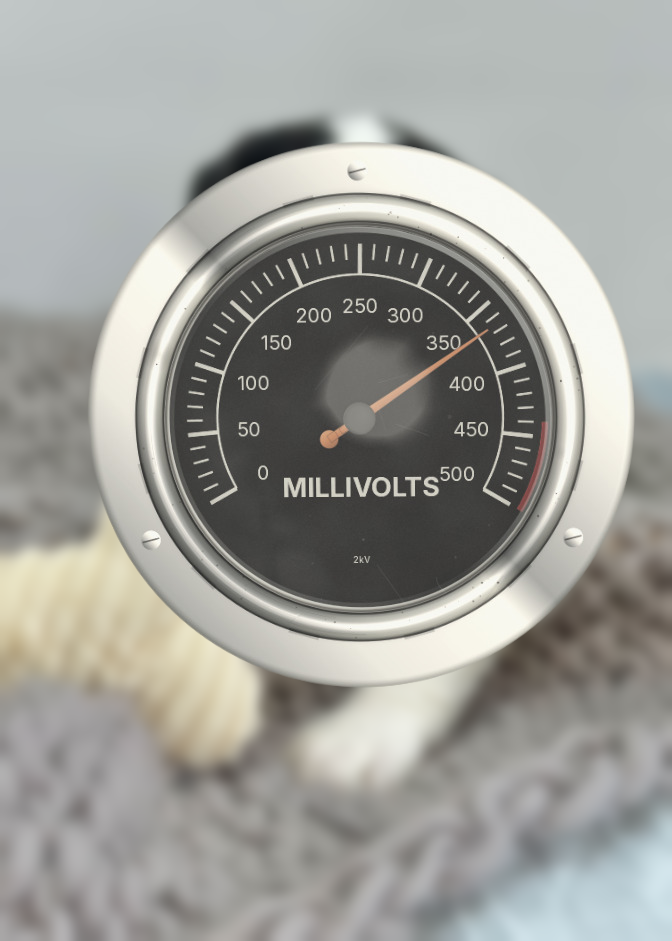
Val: 365 mV
